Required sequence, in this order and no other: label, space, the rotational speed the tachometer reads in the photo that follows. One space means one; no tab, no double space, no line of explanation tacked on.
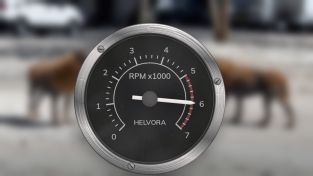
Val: 6000 rpm
